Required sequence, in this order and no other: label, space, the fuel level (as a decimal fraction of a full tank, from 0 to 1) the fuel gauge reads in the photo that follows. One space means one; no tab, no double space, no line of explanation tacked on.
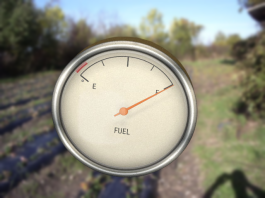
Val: 1
